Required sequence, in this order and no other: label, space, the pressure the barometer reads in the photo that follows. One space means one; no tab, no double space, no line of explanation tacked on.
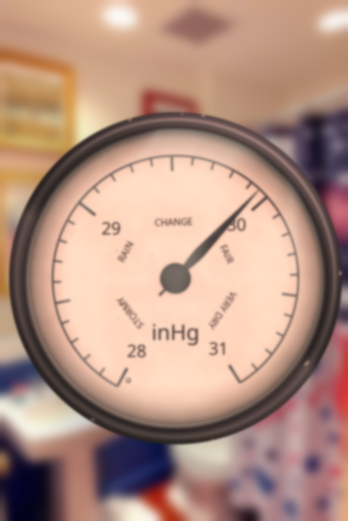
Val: 29.95 inHg
